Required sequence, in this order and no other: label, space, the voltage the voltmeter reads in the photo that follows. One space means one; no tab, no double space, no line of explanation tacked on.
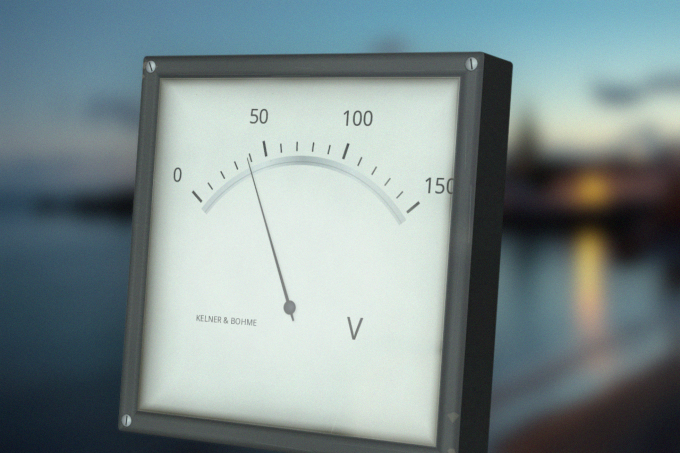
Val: 40 V
